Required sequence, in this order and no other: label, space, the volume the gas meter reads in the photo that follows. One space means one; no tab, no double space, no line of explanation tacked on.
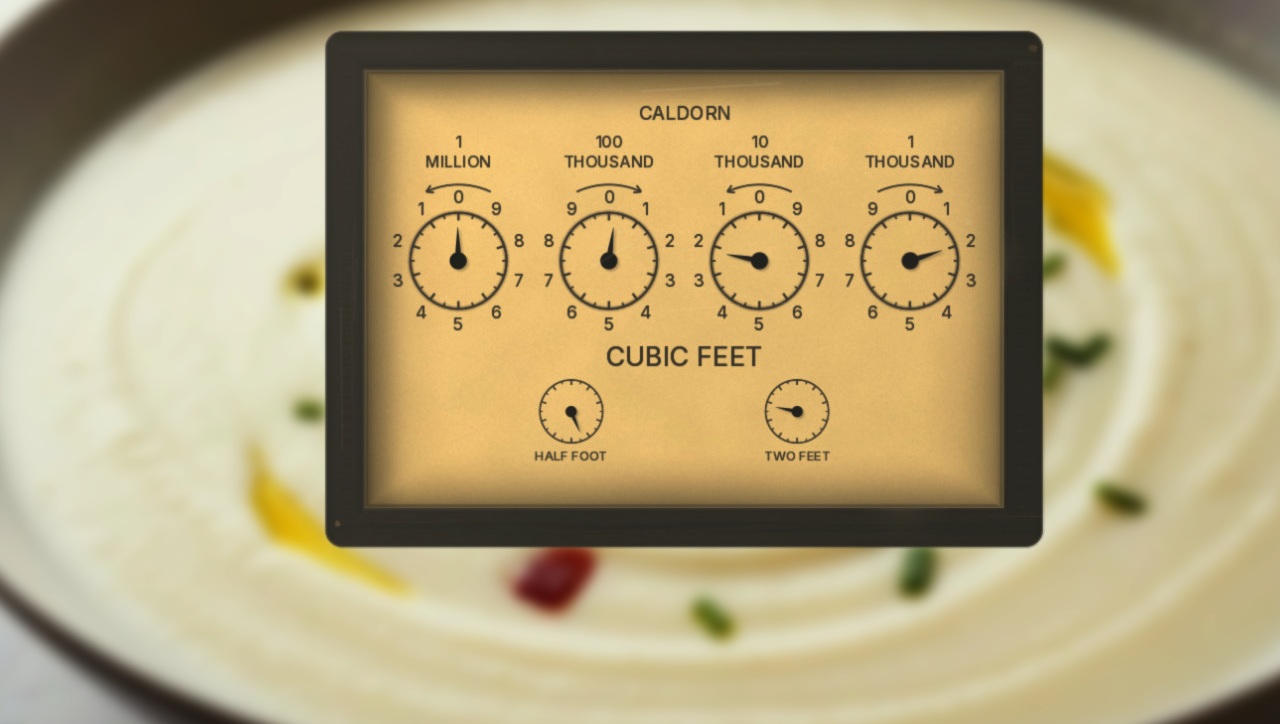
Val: 2200 ft³
